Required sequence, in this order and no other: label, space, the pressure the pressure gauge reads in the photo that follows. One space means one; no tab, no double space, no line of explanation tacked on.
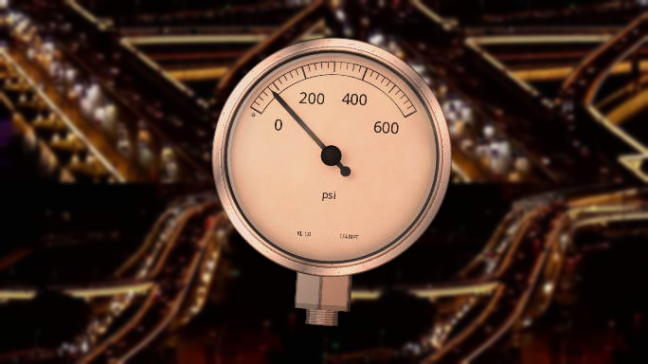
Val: 80 psi
